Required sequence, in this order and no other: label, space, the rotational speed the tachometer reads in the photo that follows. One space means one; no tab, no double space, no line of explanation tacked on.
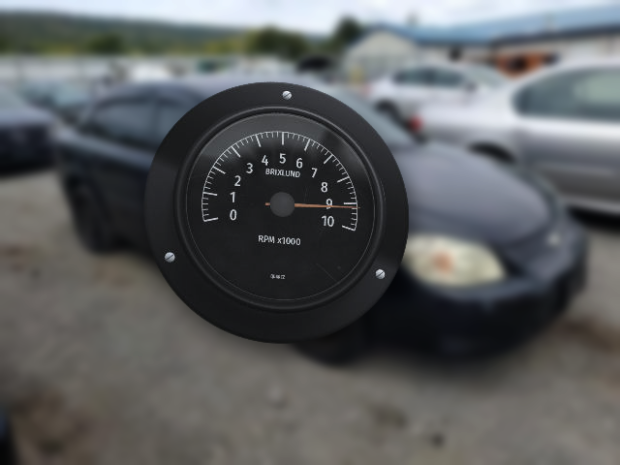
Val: 9200 rpm
